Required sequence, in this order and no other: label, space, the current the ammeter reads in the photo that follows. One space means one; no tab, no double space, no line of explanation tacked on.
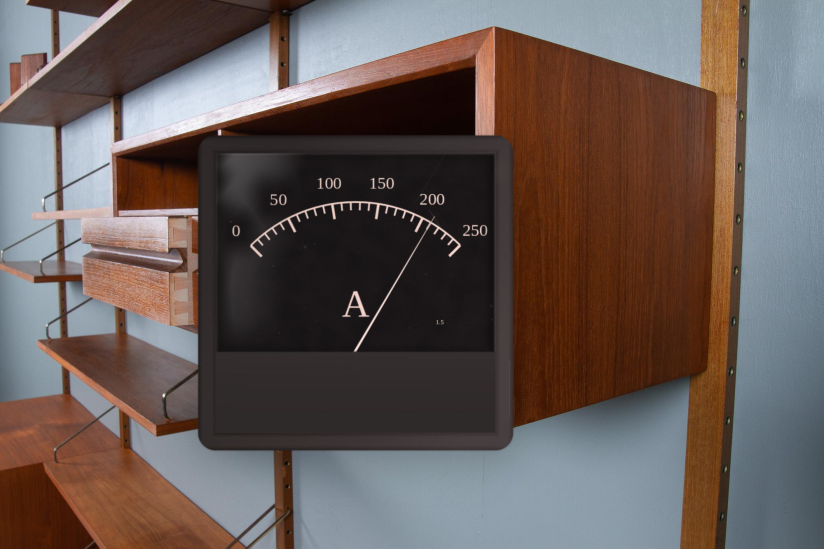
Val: 210 A
